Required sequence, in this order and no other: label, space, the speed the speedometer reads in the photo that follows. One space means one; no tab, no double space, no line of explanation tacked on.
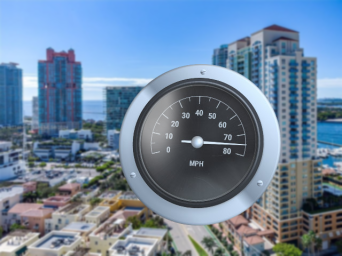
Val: 75 mph
